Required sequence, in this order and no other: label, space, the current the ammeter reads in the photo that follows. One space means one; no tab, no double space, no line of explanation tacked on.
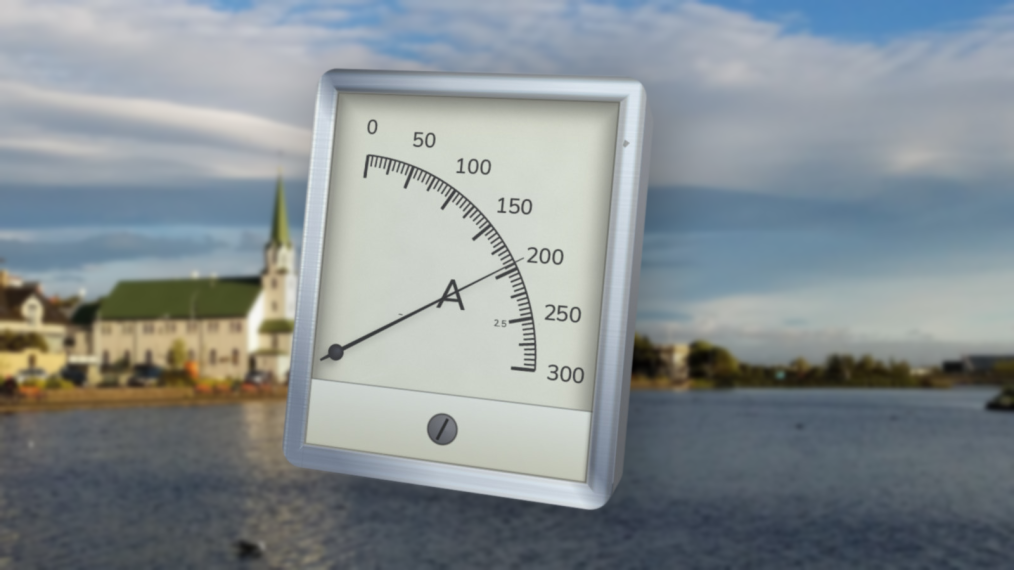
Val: 195 A
